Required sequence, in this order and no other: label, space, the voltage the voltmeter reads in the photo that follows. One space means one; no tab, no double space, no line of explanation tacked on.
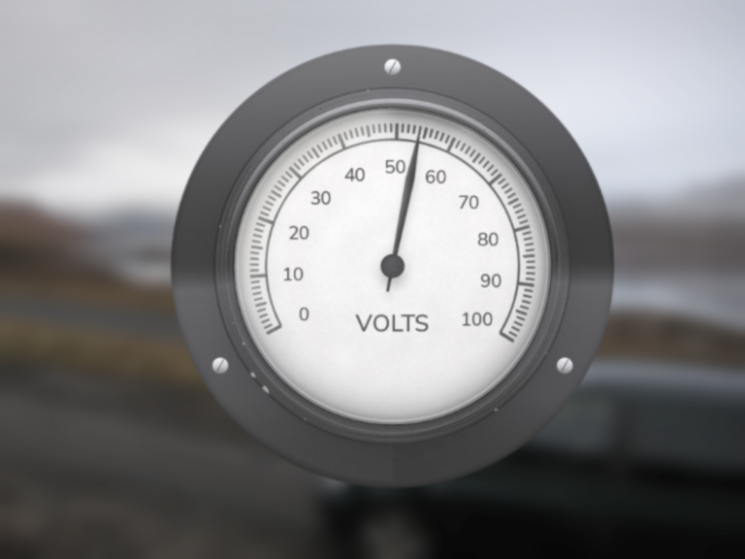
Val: 54 V
